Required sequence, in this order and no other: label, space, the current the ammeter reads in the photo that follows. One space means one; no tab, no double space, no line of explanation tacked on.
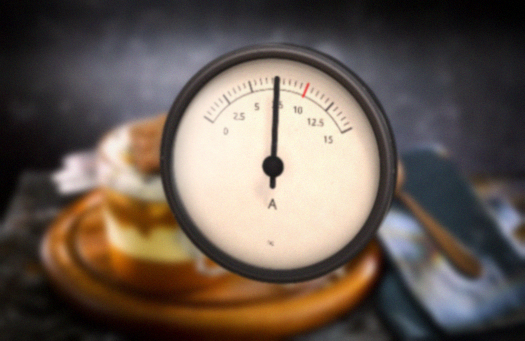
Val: 7.5 A
